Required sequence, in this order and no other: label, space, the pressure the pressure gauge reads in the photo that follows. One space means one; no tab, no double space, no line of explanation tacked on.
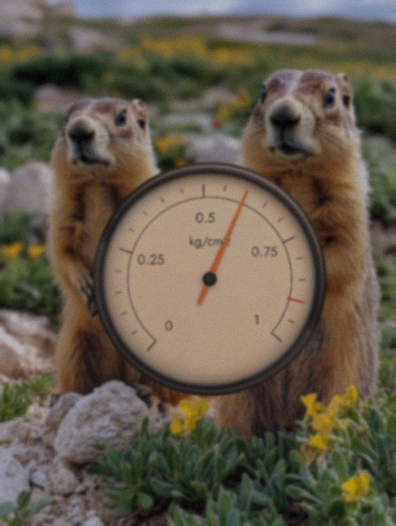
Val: 0.6 kg/cm²
